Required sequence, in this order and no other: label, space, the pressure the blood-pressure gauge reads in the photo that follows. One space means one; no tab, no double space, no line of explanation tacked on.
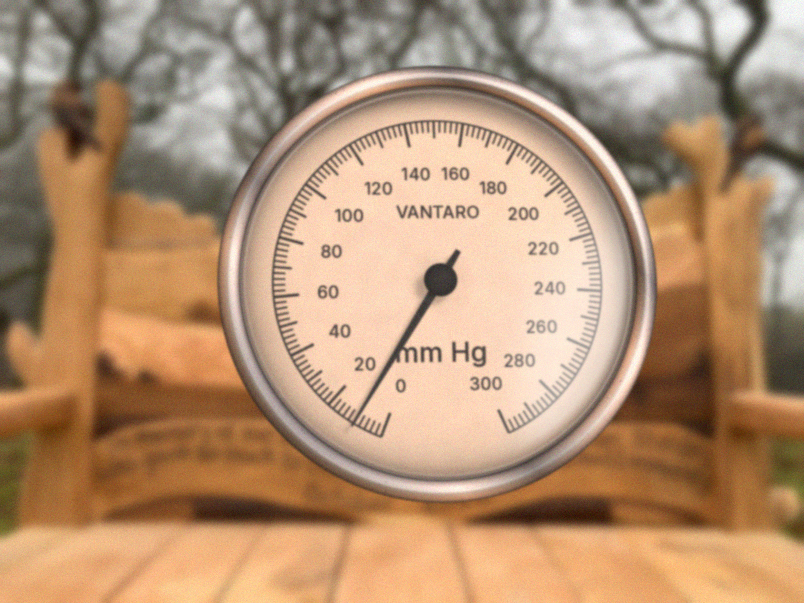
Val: 10 mmHg
